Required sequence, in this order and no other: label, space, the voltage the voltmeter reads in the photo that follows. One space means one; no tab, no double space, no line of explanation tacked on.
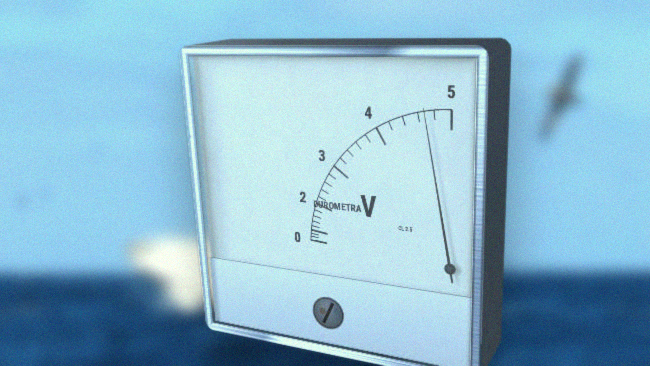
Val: 4.7 V
